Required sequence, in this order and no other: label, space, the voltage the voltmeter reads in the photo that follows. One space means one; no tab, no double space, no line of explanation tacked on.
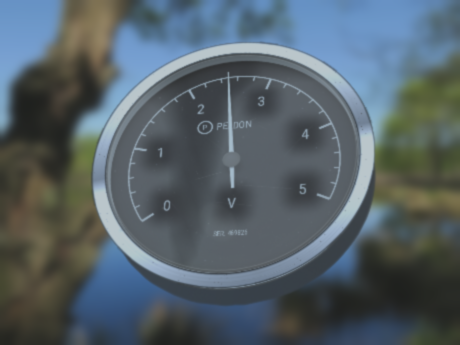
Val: 2.5 V
